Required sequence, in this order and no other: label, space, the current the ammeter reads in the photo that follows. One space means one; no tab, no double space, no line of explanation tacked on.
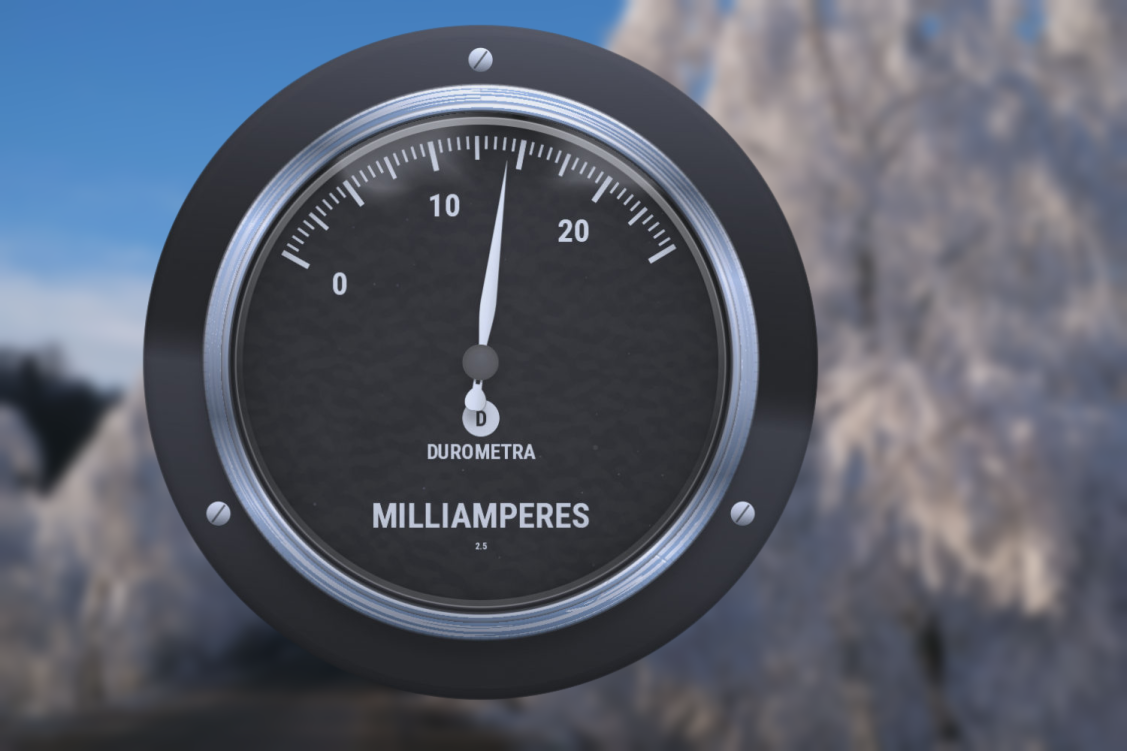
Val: 14.25 mA
